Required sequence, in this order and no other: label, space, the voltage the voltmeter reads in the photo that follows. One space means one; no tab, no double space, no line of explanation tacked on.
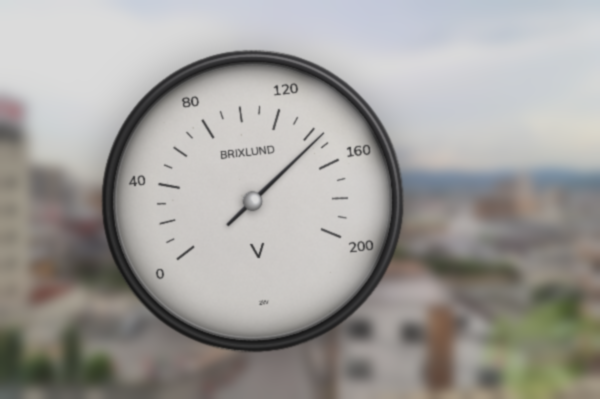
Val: 145 V
